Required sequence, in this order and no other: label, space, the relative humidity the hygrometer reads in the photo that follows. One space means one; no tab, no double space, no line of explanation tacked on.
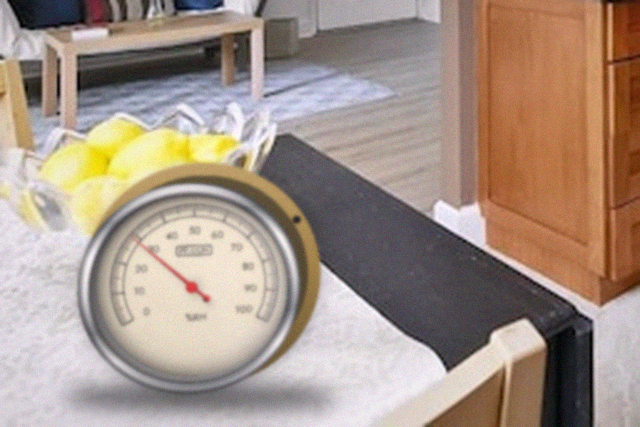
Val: 30 %
